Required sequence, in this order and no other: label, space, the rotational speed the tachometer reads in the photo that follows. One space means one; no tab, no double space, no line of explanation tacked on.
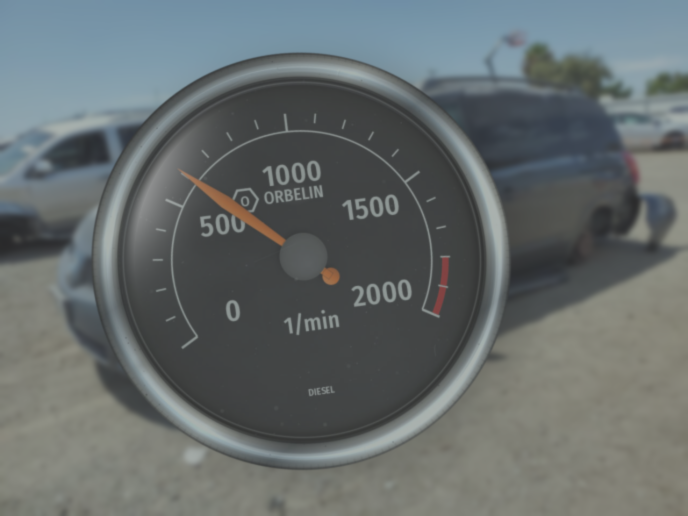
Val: 600 rpm
